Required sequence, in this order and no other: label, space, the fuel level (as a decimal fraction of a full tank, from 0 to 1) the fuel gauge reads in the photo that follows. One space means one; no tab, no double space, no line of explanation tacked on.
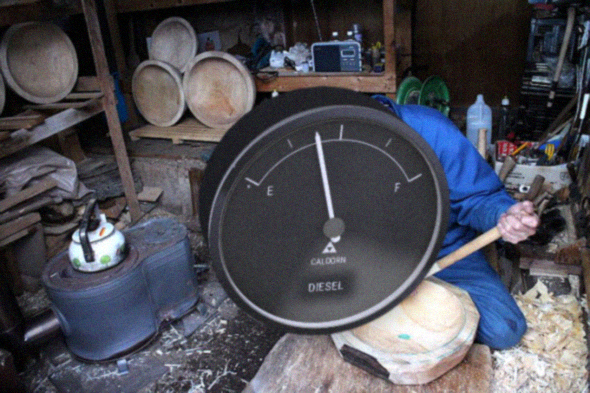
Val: 0.375
